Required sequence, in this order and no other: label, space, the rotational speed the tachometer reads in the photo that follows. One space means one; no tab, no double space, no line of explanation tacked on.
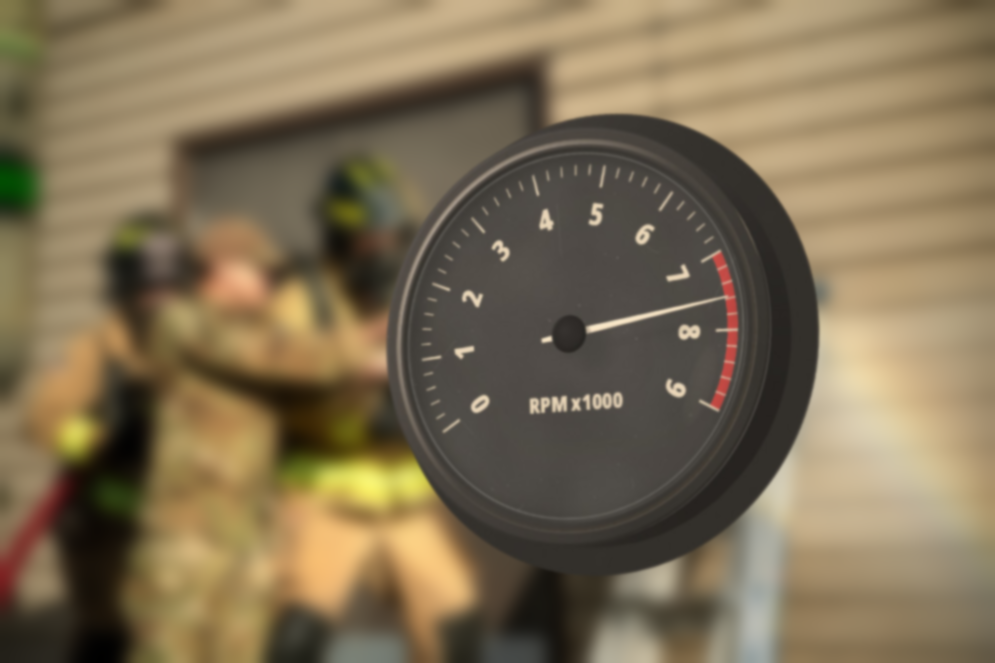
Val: 7600 rpm
